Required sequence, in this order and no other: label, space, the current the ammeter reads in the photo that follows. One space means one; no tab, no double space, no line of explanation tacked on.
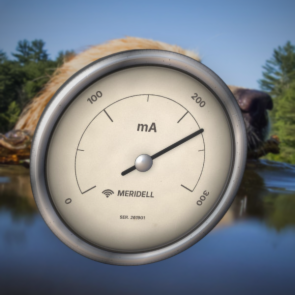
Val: 225 mA
